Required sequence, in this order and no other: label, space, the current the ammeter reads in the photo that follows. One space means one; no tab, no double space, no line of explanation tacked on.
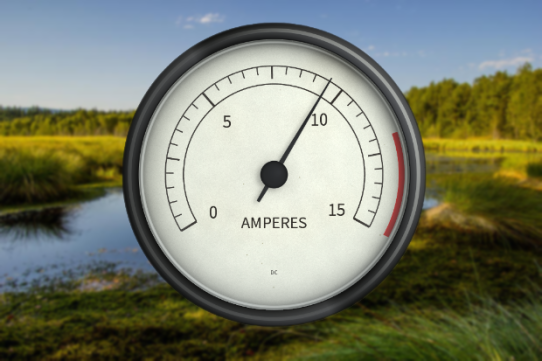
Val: 9.5 A
